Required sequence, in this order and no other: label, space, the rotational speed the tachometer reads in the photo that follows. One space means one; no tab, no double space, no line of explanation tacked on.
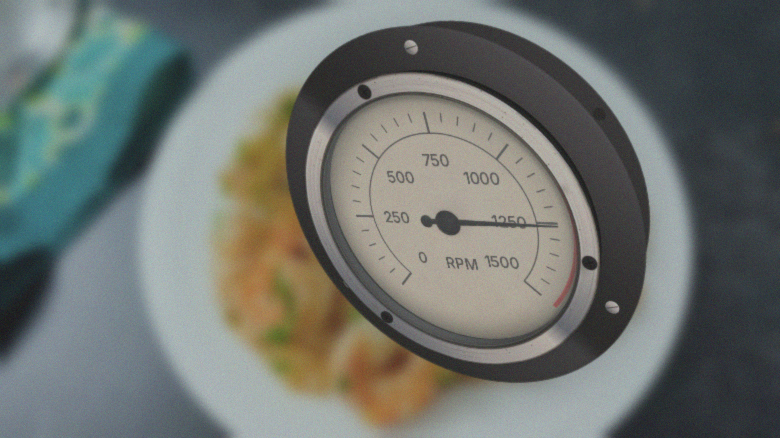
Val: 1250 rpm
